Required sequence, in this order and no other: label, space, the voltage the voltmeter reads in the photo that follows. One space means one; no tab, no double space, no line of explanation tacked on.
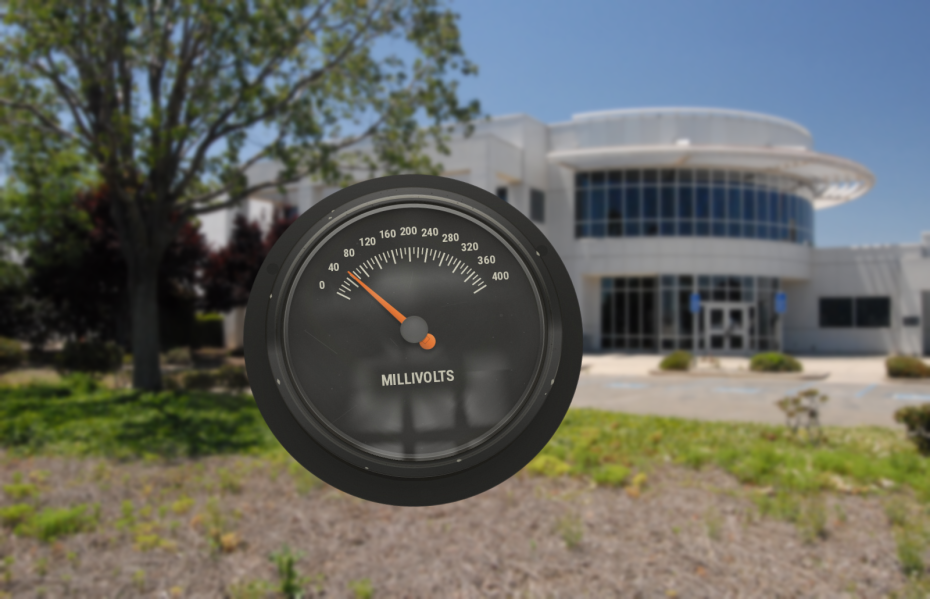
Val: 50 mV
